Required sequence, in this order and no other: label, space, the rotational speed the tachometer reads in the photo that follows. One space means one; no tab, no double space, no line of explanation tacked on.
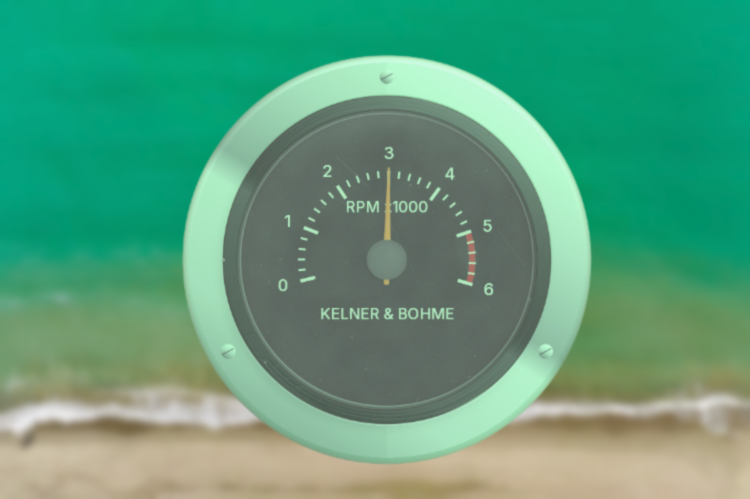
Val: 3000 rpm
